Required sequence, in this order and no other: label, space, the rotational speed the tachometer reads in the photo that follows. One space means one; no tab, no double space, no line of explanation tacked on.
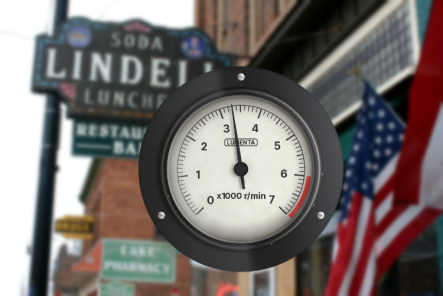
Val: 3300 rpm
